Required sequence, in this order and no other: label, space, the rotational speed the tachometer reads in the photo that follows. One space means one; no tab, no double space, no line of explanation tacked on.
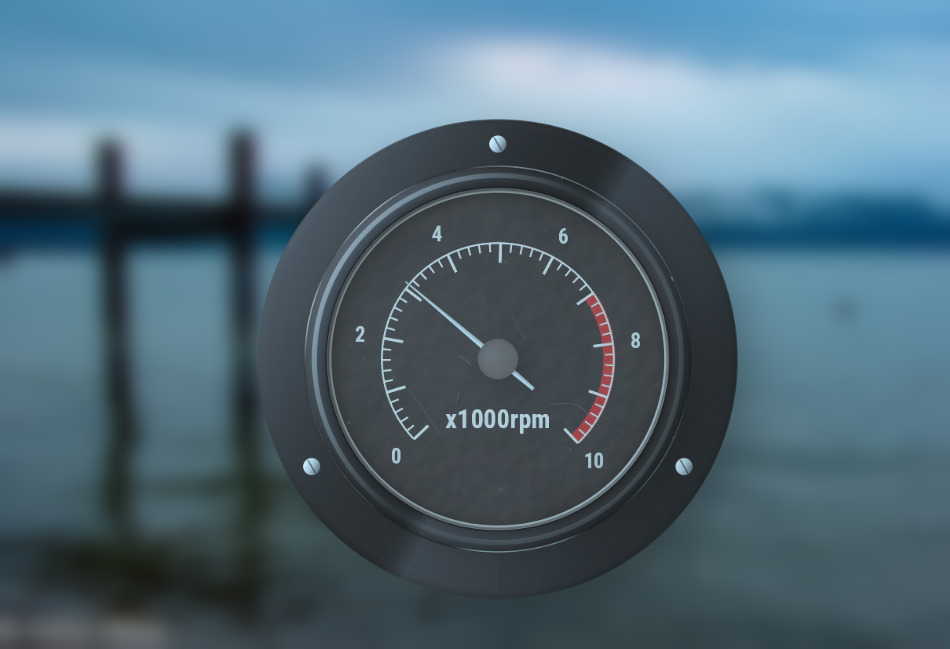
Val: 3100 rpm
